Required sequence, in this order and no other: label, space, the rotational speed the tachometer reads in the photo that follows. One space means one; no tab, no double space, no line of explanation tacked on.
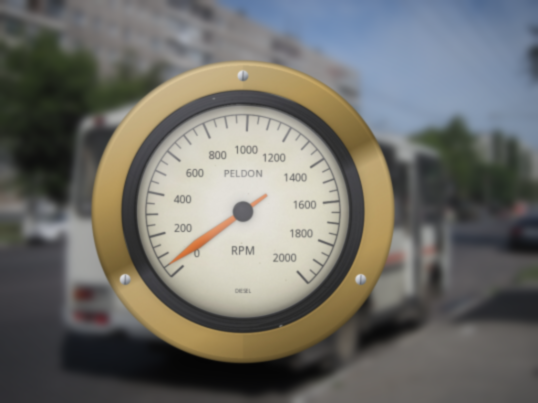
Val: 50 rpm
